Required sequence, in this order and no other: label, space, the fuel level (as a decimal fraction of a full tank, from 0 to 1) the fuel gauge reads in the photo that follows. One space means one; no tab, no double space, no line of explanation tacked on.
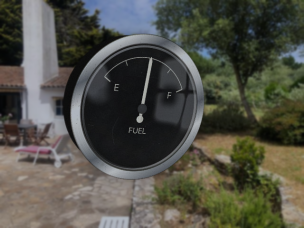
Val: 0.5
